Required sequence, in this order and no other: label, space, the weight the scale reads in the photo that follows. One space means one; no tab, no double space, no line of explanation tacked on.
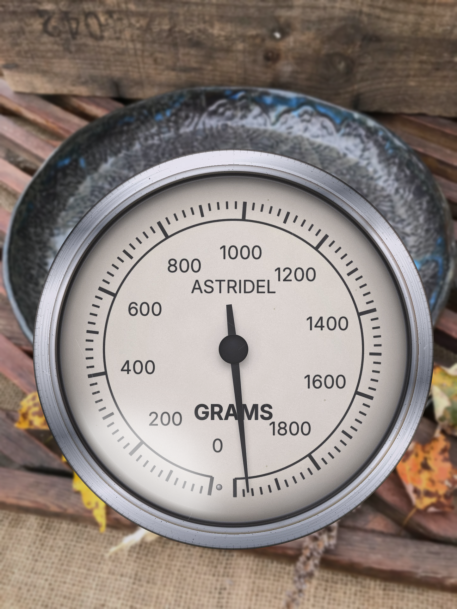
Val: 1970 g
